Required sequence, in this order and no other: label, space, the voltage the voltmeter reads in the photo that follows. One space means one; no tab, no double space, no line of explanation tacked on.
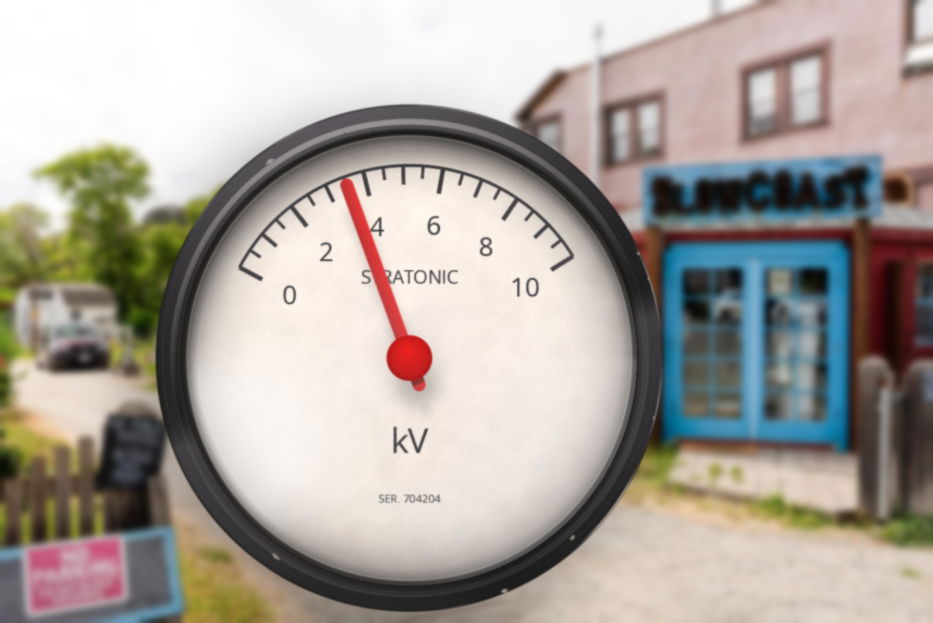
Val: 3.5 kV
